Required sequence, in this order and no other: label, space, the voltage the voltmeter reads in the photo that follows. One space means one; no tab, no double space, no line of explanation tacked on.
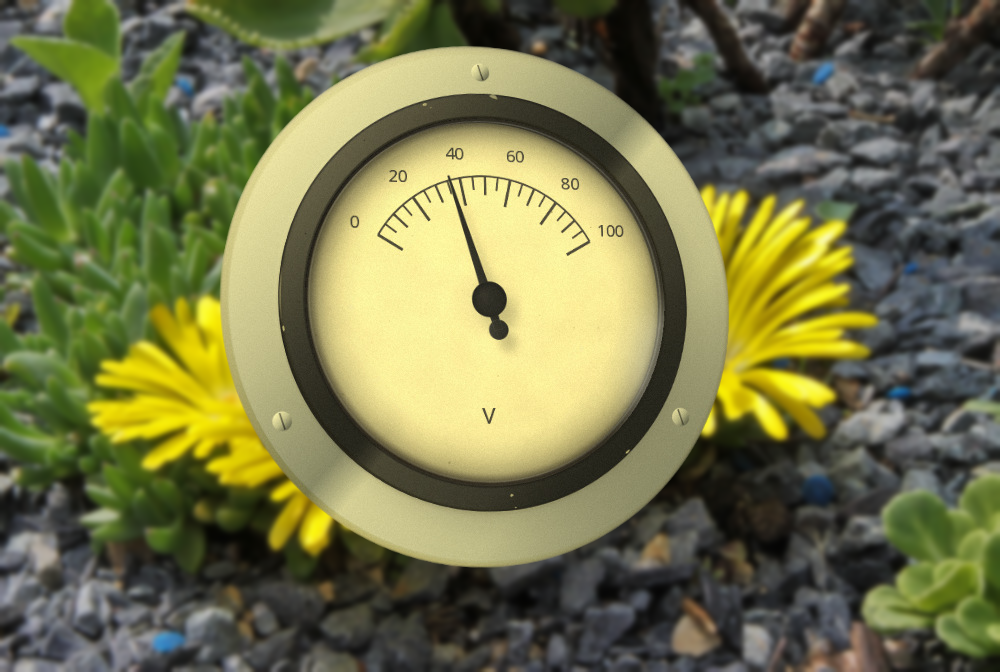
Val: 35 V
